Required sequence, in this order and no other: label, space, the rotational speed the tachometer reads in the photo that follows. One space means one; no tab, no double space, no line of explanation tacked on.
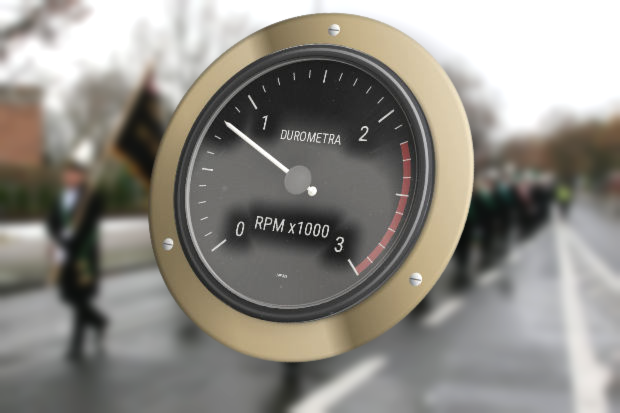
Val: 800 rpm
